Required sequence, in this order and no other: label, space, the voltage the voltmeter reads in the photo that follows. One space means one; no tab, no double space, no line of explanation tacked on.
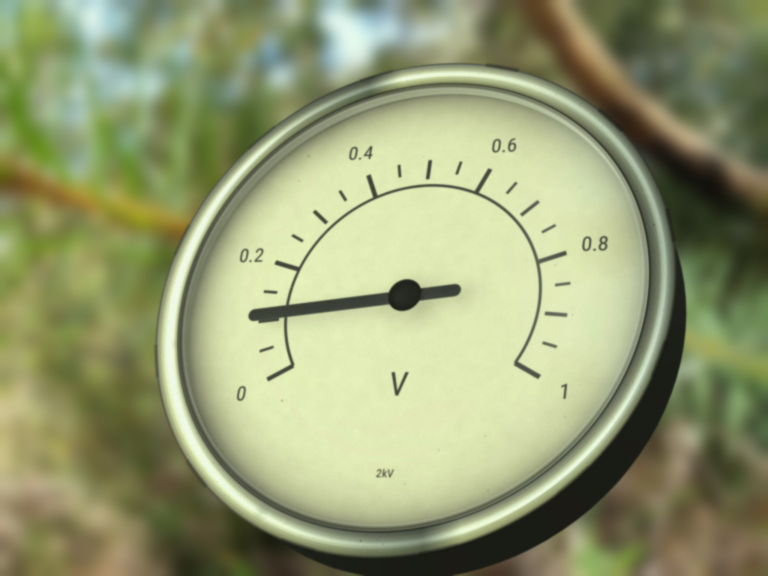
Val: 0.1 V
